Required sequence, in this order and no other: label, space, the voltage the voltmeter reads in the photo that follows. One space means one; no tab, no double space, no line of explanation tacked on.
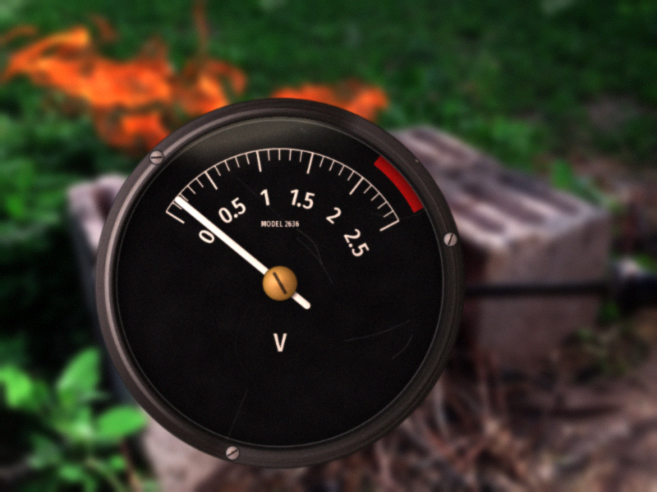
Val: 0.15 V
